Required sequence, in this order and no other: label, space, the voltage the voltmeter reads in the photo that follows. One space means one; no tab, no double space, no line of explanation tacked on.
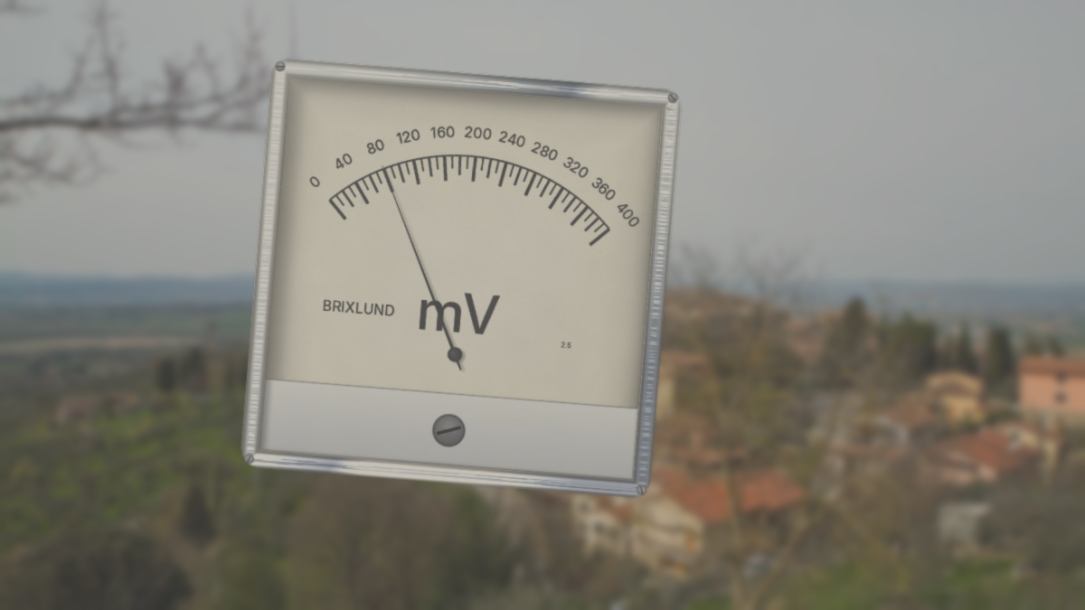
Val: 80 mV
